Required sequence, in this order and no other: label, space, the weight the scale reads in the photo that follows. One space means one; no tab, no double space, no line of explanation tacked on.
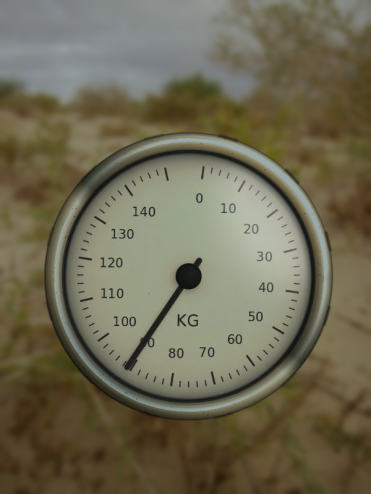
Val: 91 kg
